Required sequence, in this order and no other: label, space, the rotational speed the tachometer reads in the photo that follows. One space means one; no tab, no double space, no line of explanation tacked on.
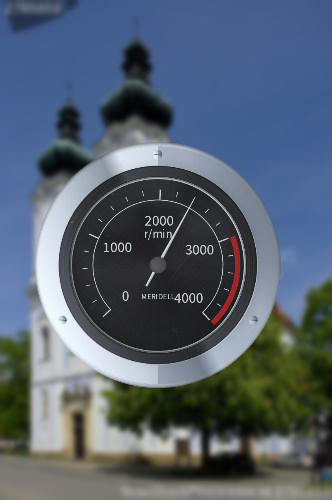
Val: 2400 rpm
